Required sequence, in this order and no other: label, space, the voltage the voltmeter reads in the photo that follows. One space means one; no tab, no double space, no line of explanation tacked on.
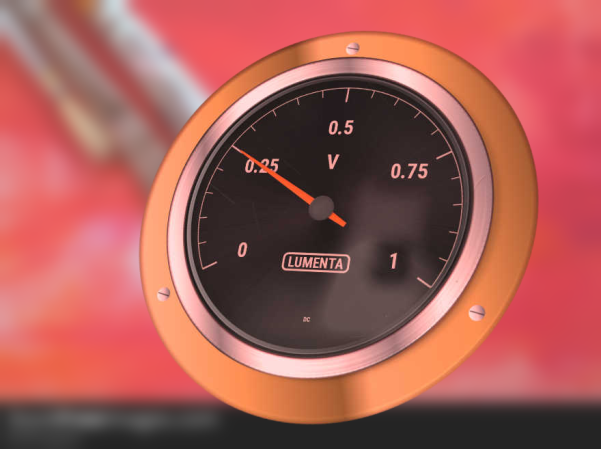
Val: 0.25 V
